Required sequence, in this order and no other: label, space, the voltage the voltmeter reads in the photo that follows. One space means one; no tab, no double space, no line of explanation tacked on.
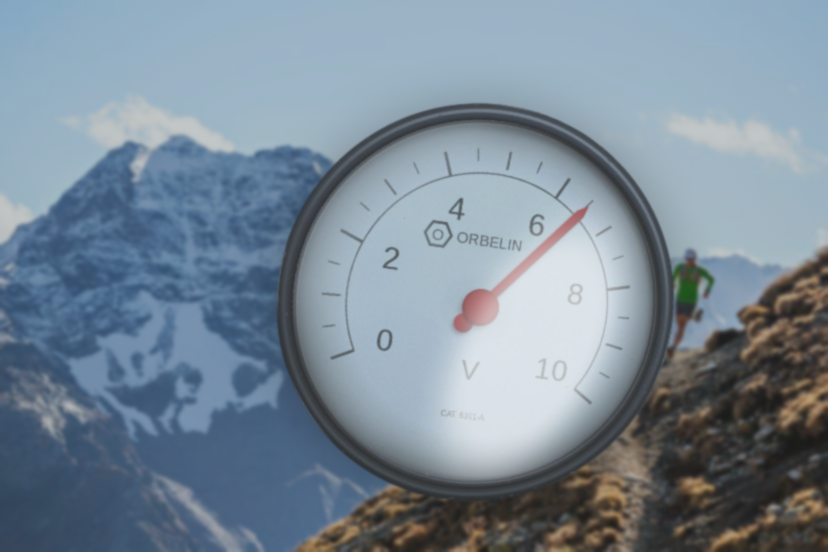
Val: 6.5 V
